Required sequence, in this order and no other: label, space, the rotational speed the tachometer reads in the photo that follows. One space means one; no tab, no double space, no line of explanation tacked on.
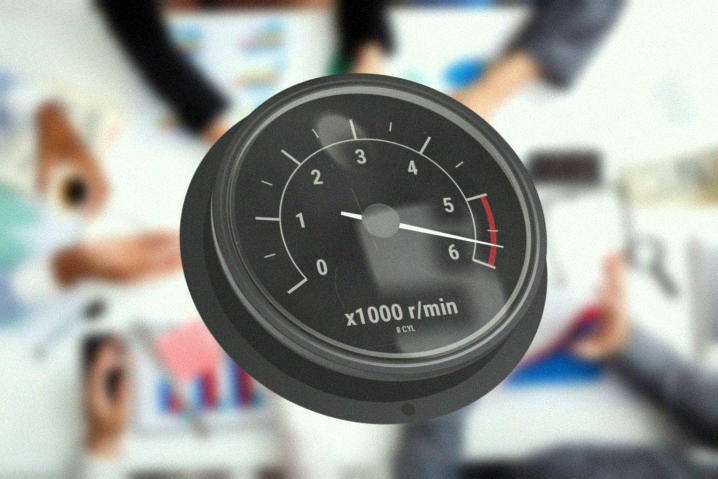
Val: 5750 rpm
